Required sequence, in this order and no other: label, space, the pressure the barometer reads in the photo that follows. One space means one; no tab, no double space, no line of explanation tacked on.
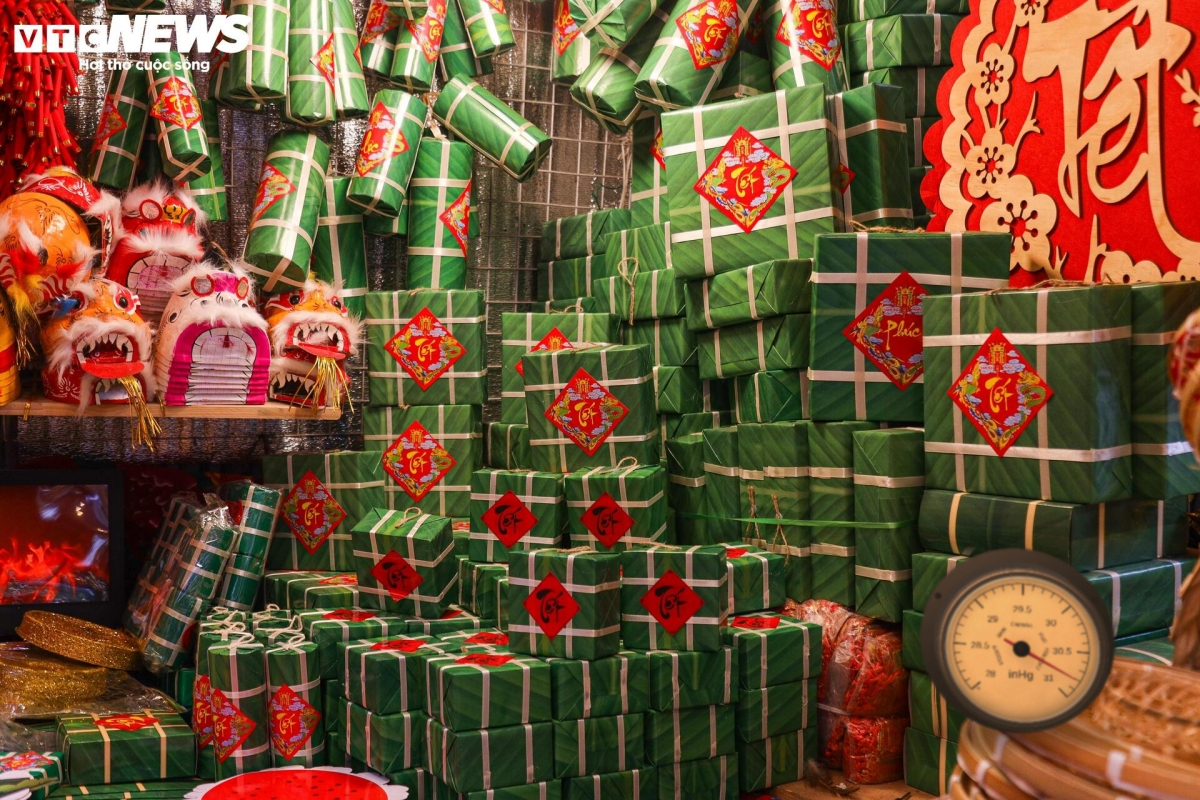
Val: 30.8 inHg
